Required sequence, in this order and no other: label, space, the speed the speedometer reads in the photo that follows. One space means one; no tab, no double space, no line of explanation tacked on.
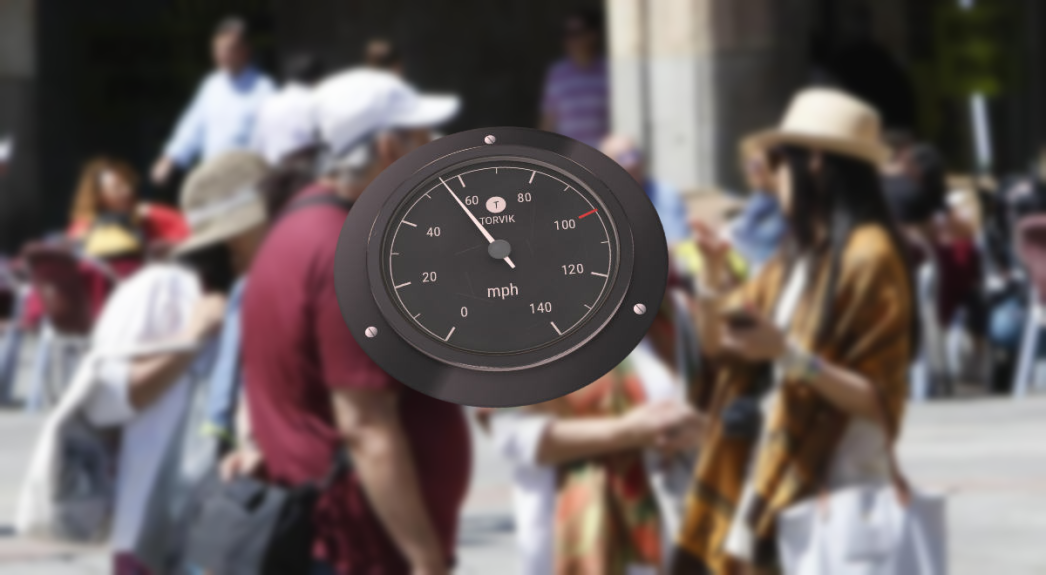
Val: 55 mph
